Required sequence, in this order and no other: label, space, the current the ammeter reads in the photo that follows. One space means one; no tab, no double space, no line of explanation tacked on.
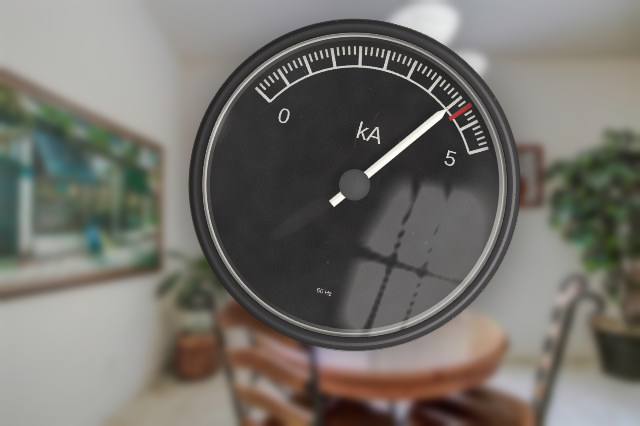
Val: 4 kA
